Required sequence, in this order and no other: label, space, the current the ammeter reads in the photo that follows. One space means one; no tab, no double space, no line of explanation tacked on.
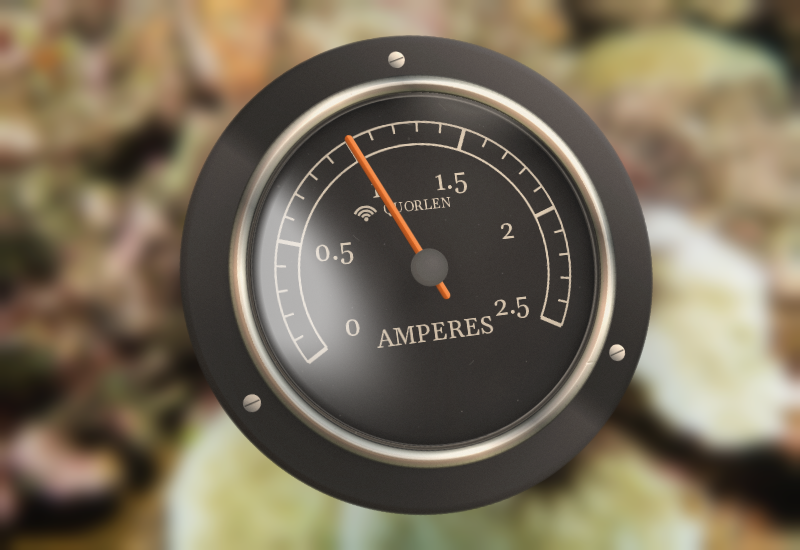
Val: 1 A
